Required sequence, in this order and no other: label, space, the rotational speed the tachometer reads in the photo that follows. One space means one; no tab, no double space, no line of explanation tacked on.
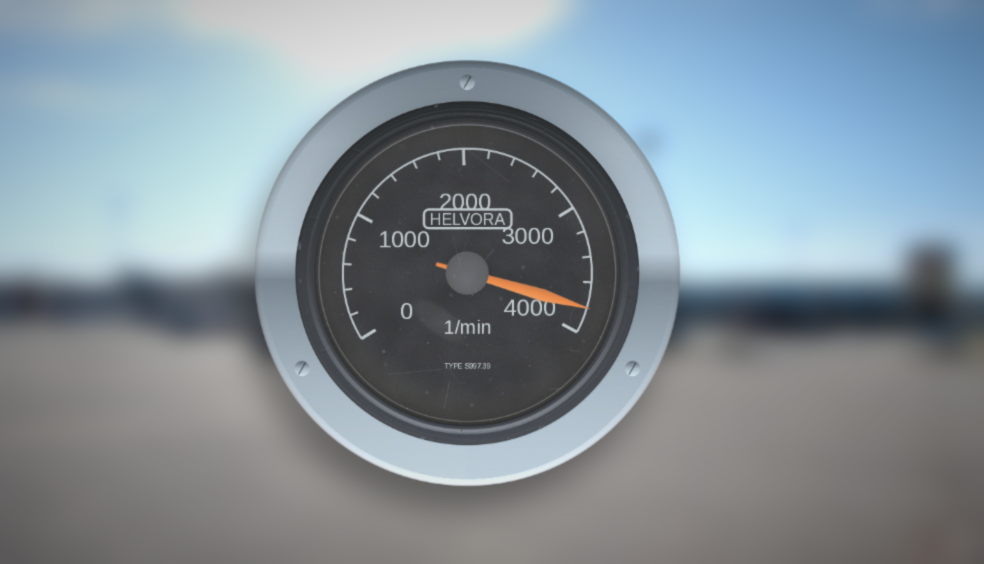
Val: 3800 rpm
